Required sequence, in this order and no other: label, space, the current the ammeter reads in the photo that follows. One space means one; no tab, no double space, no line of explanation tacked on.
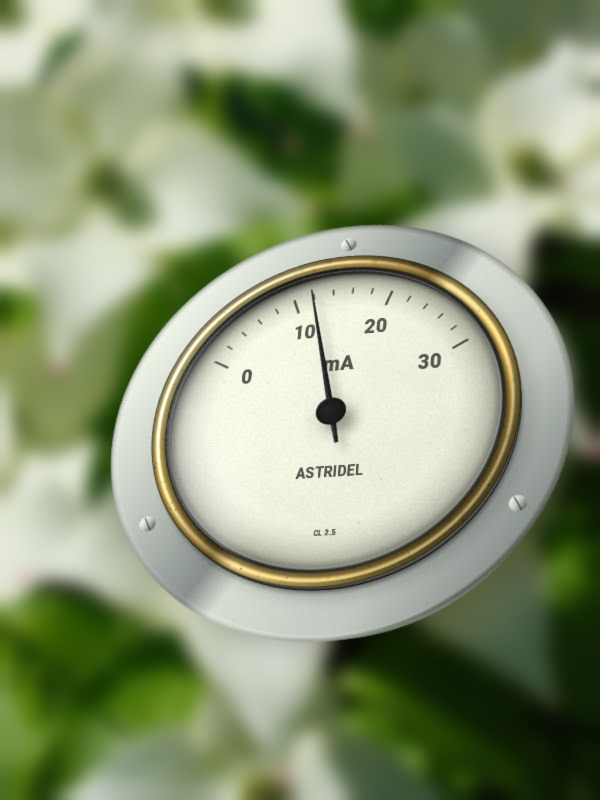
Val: 12 mA
